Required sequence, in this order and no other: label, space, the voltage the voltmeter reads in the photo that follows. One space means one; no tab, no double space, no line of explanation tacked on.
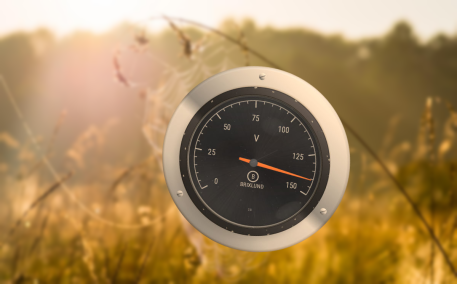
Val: 140 V
